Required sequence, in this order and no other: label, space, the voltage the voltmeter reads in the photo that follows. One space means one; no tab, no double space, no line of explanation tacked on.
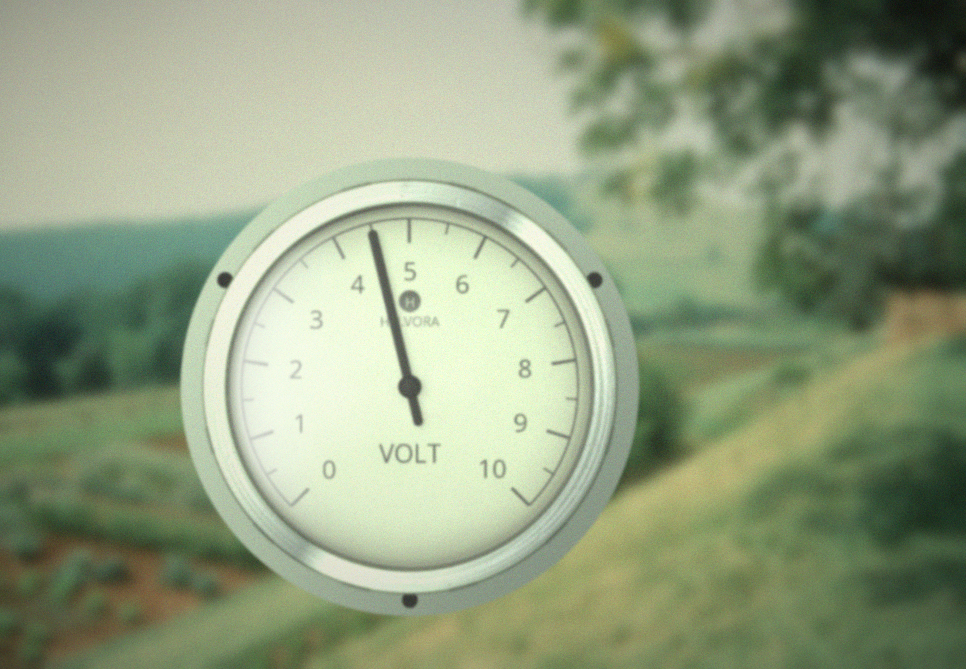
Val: 4.5 V
